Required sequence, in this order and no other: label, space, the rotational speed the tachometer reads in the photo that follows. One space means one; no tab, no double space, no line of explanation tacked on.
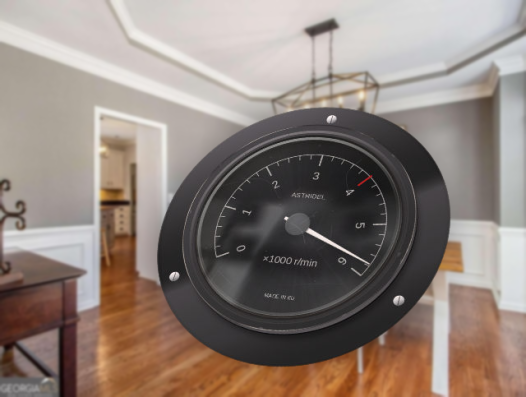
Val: 5800 rpm
